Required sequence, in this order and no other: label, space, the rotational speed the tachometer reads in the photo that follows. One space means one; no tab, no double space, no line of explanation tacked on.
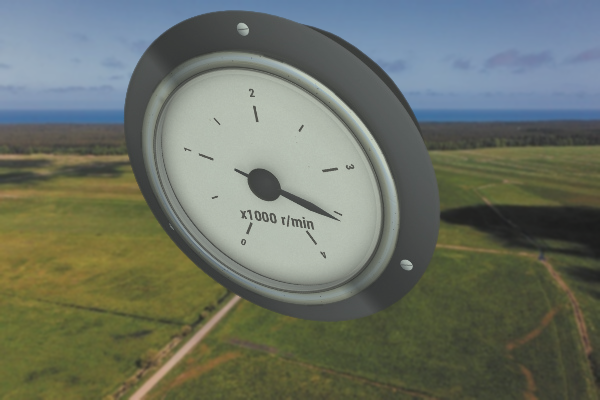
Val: 3500 rpm
